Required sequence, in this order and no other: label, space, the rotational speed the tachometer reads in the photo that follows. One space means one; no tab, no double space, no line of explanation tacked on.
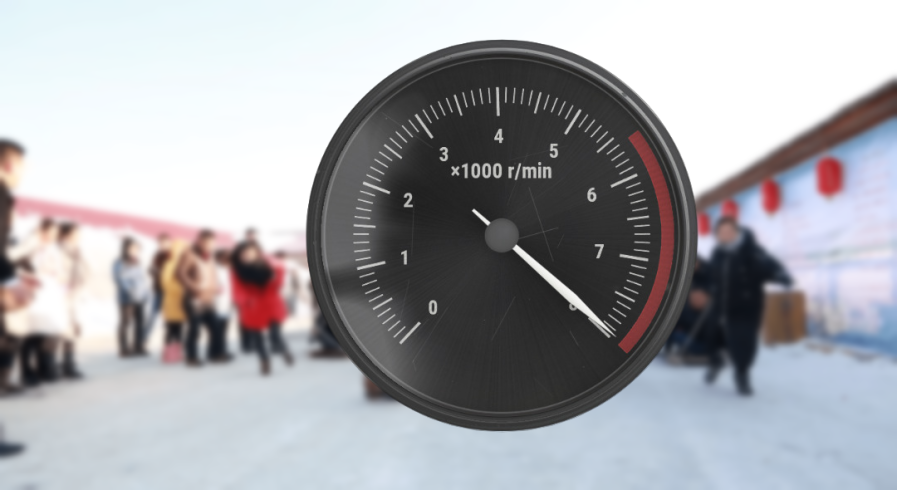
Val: 7950 rpm
